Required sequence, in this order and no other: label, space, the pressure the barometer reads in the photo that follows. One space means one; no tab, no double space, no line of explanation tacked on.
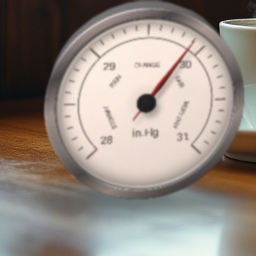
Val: 29.9 inHg
